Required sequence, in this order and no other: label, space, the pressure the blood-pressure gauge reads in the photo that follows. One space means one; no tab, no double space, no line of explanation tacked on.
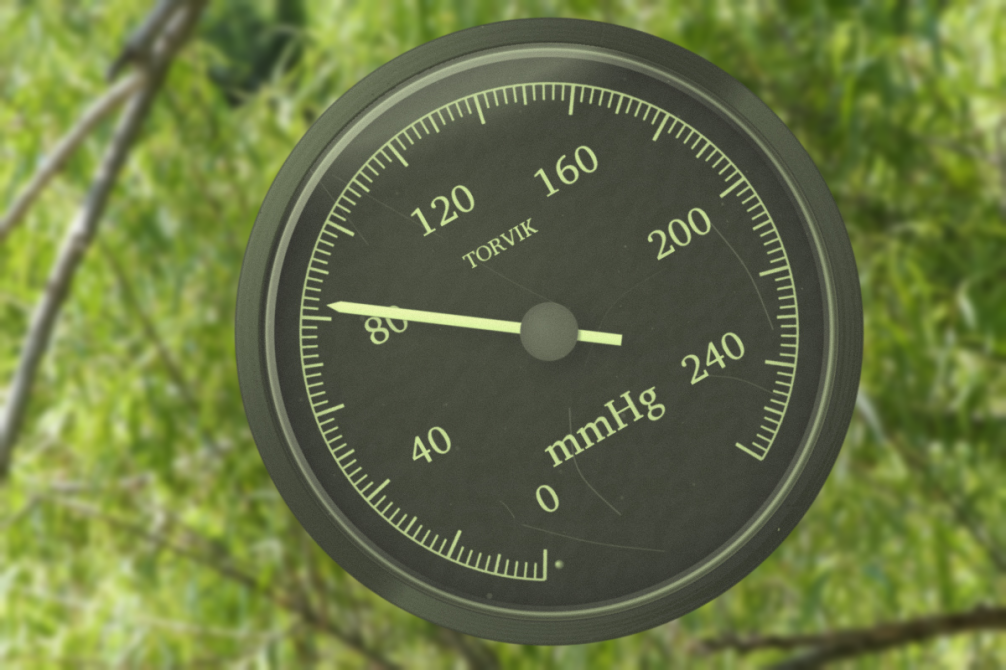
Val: 83 mmHg
